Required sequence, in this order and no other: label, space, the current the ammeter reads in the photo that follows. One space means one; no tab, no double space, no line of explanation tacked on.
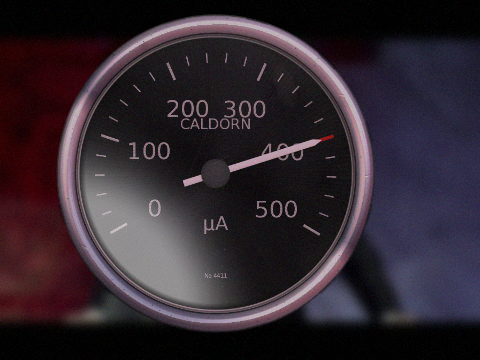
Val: 400 µA
